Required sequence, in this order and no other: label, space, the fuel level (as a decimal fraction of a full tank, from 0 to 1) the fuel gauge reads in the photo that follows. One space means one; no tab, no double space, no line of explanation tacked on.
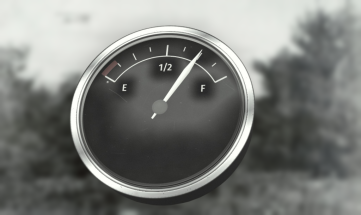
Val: 0.75
